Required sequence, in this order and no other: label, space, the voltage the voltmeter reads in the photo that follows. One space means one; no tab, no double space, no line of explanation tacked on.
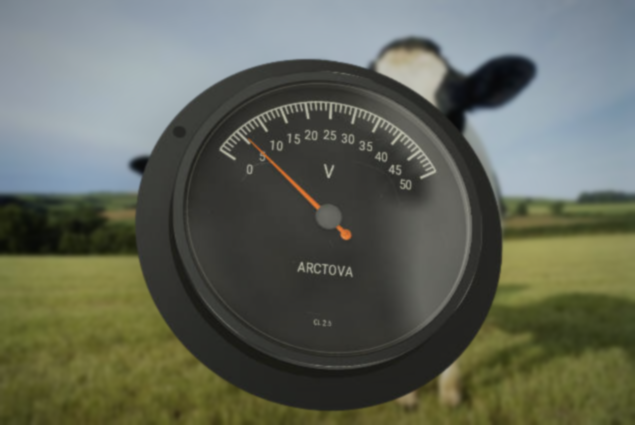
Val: 5 V
